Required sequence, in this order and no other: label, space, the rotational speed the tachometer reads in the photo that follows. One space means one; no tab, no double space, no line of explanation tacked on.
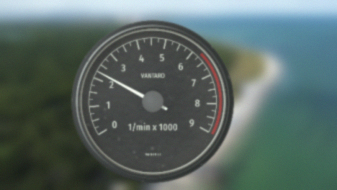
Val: 2250 rpm
